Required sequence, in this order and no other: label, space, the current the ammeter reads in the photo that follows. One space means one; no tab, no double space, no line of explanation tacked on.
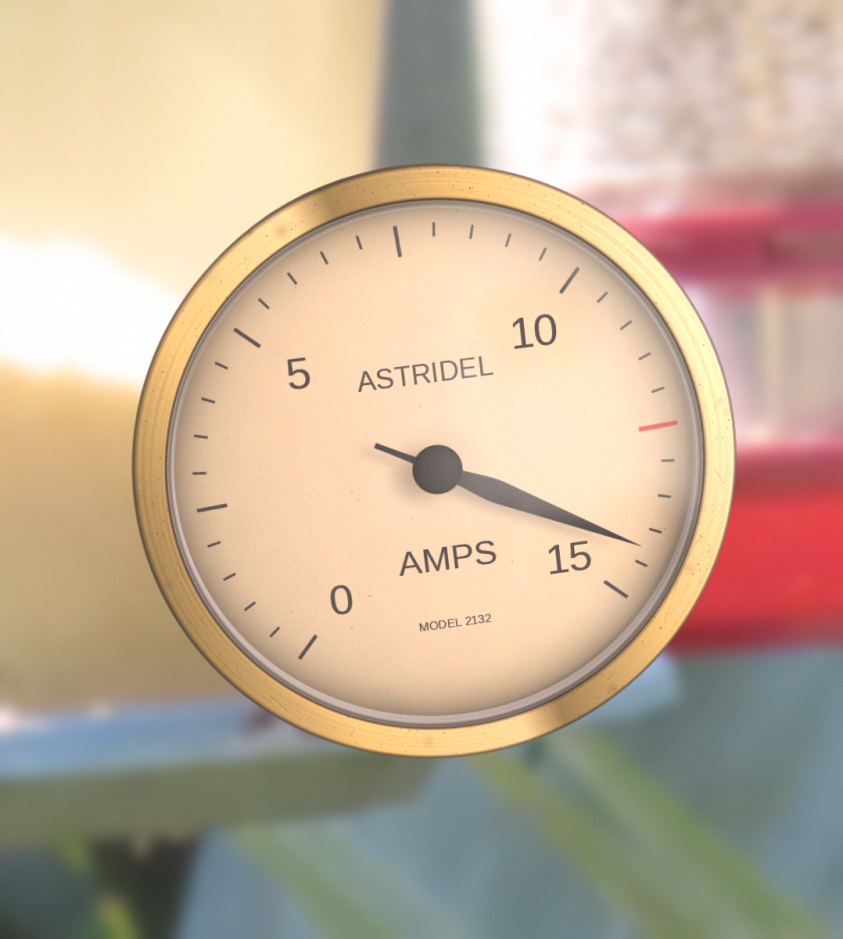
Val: 14.25 A
